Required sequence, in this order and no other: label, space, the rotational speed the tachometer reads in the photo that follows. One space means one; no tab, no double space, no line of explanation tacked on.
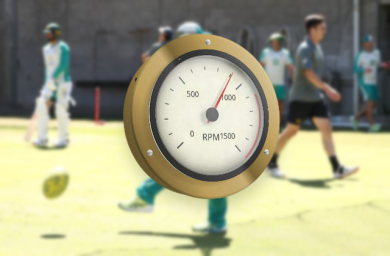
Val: 900 rpm
